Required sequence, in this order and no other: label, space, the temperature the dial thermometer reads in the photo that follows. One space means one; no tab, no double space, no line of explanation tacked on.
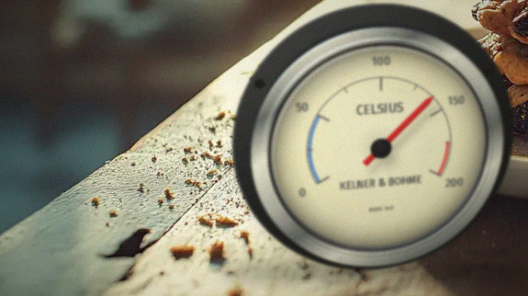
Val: 137.5 °C
